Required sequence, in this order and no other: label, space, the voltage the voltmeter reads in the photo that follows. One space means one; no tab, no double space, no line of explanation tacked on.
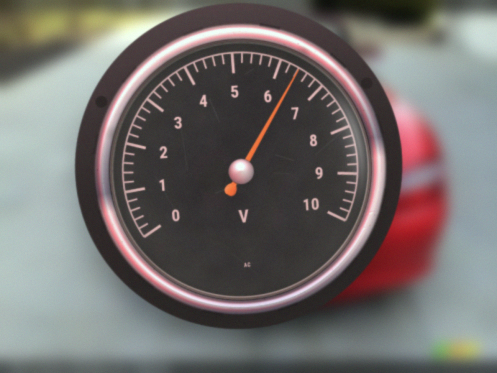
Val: 6.4 V
